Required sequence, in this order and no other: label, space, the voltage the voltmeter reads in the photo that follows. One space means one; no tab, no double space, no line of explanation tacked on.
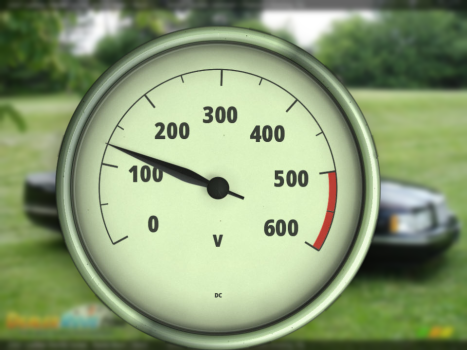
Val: 125 V
